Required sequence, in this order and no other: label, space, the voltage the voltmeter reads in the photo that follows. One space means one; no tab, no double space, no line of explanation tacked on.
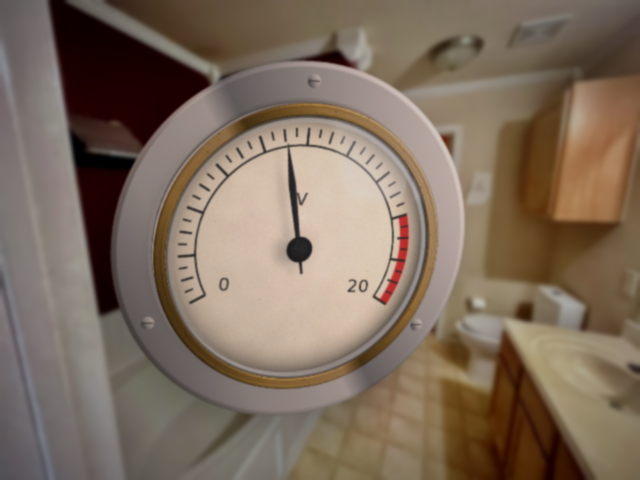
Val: 9 V
